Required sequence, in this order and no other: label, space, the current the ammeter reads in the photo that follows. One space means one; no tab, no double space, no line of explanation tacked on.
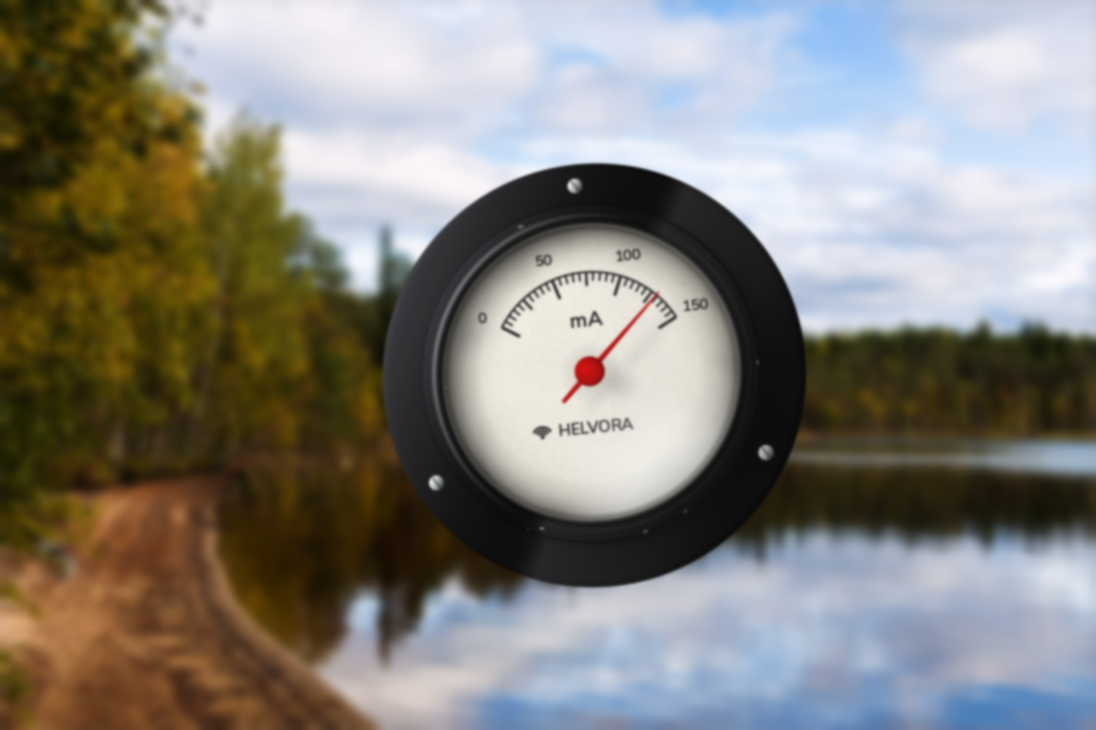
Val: 130 mA
